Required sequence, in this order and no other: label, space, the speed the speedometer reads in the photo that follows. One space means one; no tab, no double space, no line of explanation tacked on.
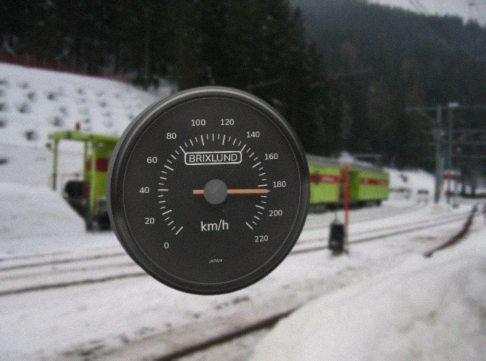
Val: 185 km/h
